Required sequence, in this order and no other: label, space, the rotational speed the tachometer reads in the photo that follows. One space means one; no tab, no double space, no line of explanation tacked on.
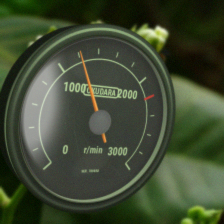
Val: 1200 rpm
